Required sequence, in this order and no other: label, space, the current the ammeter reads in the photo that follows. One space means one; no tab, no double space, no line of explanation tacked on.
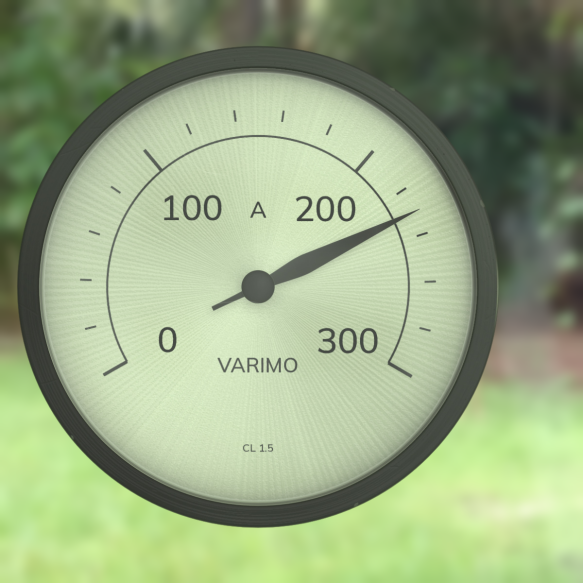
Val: 230 A
